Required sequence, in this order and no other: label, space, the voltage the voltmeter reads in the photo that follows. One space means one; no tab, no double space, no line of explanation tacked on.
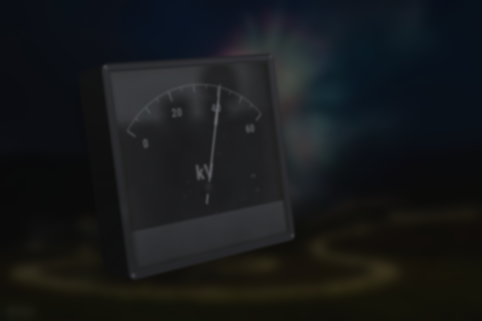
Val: 40 kV
